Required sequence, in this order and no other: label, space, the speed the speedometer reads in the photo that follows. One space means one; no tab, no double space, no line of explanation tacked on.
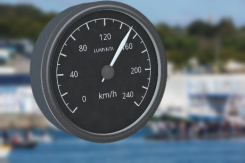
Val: 150 km/h
